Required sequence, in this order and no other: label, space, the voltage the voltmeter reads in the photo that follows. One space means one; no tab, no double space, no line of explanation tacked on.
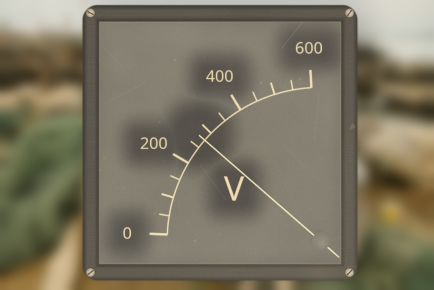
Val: 275 V
